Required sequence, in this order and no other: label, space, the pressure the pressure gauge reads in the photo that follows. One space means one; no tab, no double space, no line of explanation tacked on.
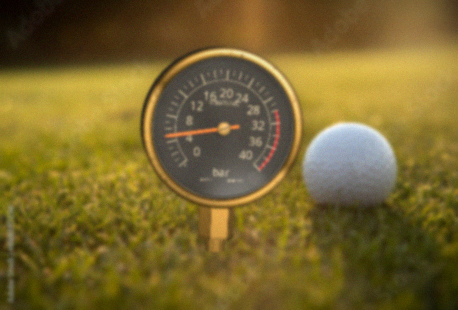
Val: 5 bar
